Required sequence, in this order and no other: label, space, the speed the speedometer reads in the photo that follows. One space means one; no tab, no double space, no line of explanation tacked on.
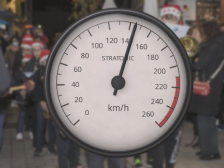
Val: 145 km/h
